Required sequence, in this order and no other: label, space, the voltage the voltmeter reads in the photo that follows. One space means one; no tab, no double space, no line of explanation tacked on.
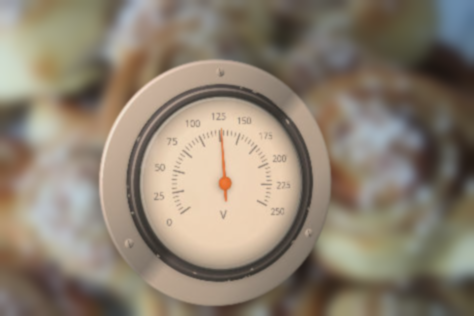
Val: 125 V
